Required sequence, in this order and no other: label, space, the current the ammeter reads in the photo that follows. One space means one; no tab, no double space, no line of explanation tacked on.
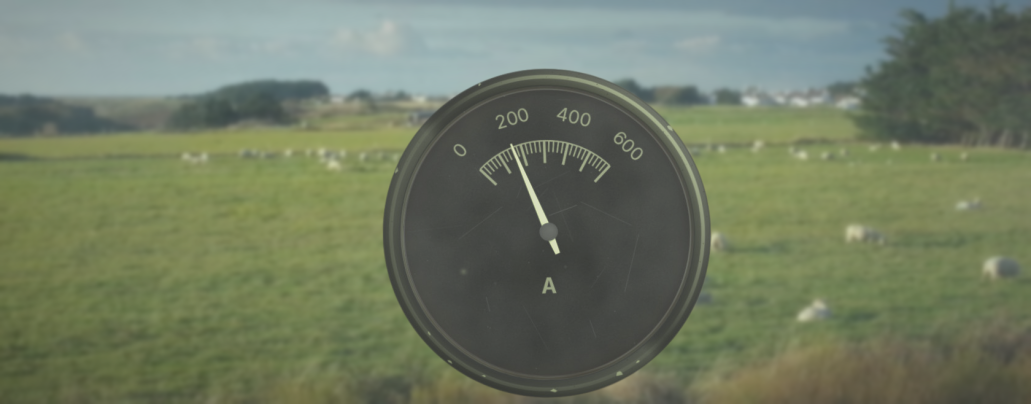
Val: 160 A
